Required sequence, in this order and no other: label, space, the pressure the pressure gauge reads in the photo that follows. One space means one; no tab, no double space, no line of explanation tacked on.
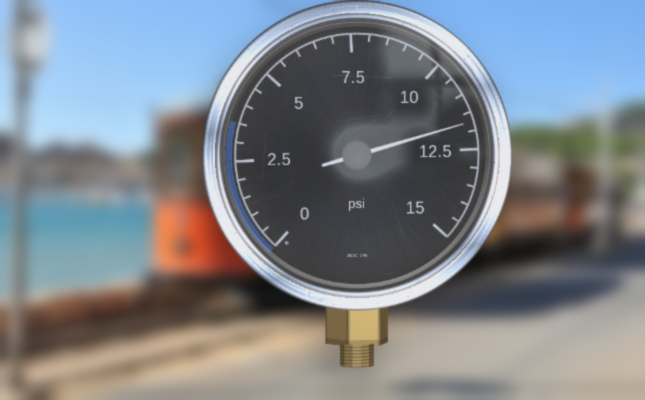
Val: 11.75 psi
